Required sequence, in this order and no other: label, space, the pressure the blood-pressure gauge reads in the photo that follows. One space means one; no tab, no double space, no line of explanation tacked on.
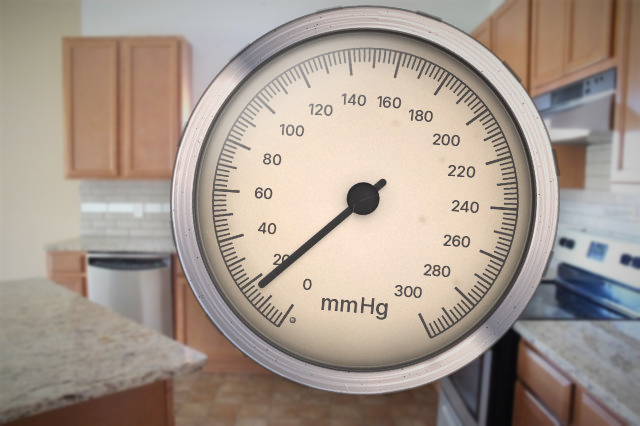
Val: 16 mmHg
